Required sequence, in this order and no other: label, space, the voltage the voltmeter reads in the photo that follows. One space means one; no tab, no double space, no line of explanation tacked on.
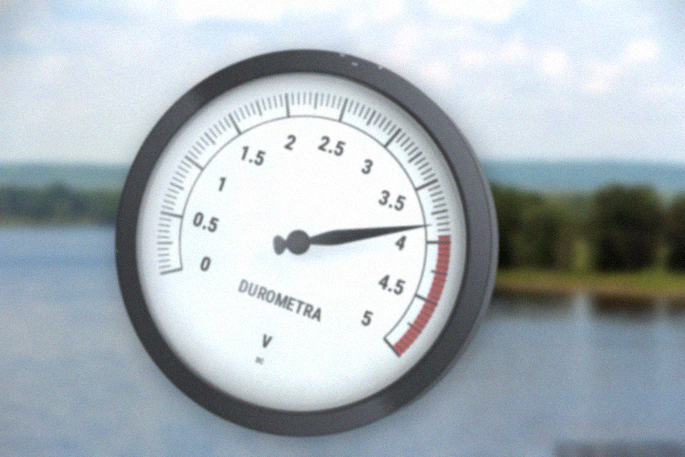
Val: 3.85 V
